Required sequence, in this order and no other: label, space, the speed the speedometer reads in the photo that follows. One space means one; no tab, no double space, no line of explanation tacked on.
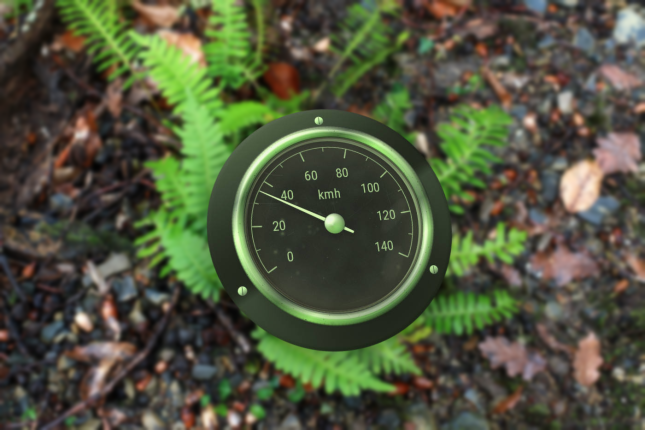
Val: 35 km/h
